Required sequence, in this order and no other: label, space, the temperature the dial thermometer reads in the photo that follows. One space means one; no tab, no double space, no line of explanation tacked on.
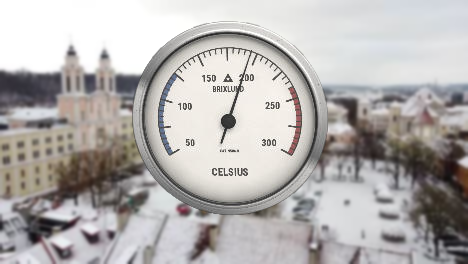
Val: 195 °C
